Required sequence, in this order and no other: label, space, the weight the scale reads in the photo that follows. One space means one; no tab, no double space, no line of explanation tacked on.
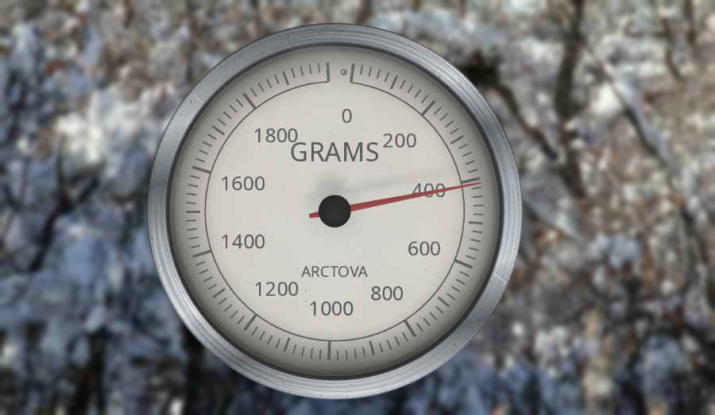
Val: 410 g
